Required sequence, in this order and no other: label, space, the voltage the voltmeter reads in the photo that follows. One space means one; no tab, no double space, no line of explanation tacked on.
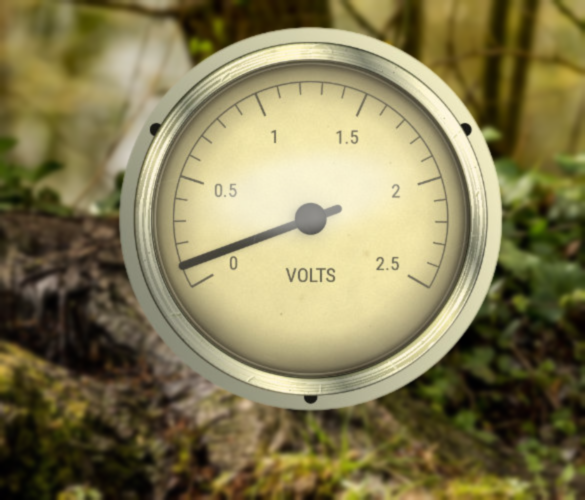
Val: 0.1 V
